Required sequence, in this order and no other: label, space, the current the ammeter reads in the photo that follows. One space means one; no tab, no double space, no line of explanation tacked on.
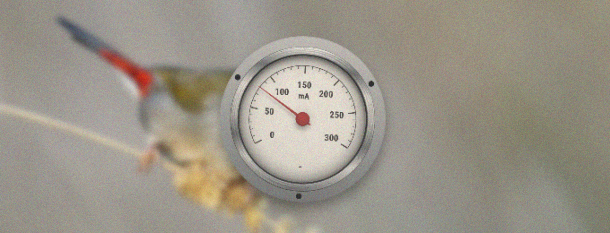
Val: 80 mA
